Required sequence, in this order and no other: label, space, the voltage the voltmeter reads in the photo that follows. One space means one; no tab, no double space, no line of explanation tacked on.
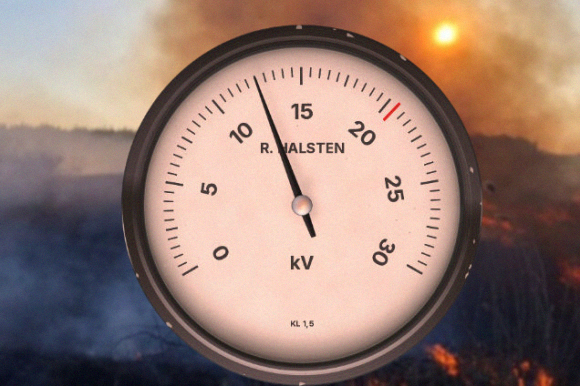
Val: 12.5 kV
